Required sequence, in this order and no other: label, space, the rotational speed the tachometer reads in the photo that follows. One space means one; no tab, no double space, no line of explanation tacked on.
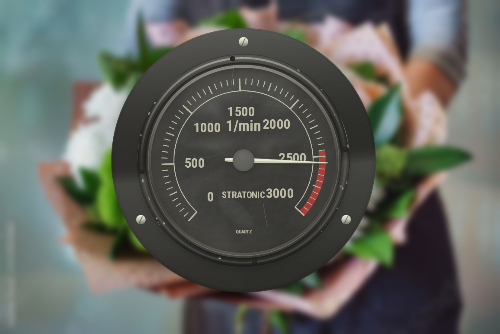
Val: 2550 rpm
